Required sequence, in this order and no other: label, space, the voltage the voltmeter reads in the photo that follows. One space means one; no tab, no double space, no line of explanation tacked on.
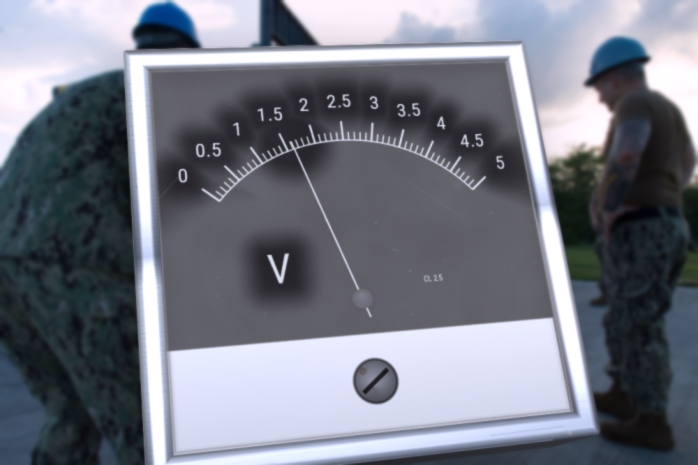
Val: 1.6 V
